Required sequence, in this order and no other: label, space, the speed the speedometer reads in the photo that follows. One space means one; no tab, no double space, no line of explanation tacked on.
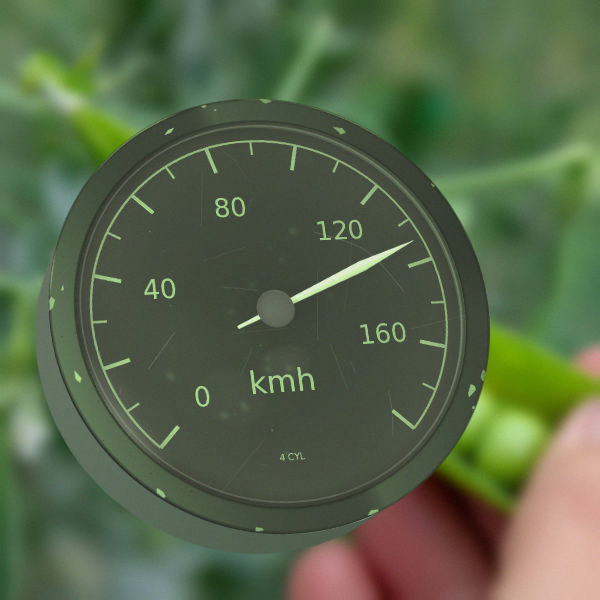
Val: 135 km/h
